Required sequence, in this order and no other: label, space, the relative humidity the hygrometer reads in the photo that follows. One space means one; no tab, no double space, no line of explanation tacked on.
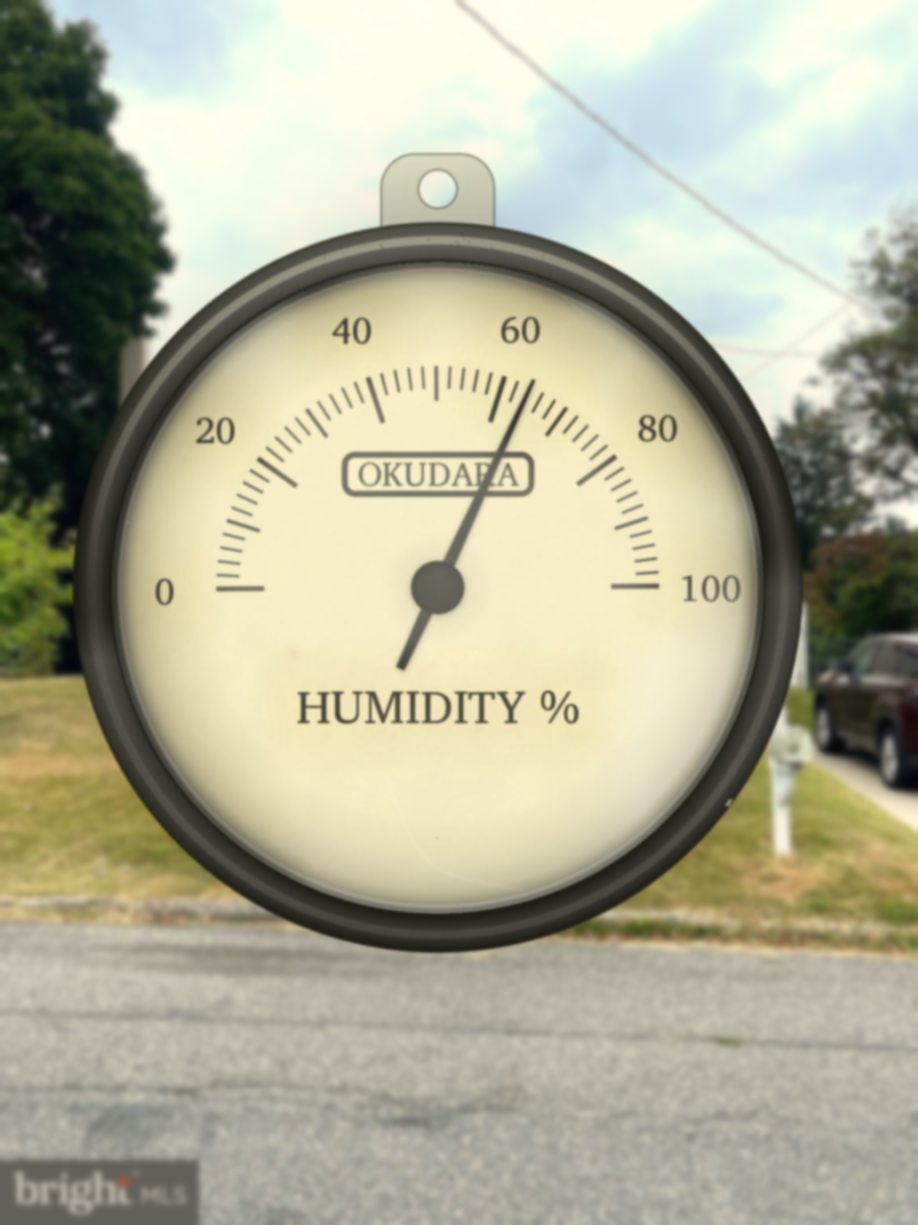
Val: 64 %
